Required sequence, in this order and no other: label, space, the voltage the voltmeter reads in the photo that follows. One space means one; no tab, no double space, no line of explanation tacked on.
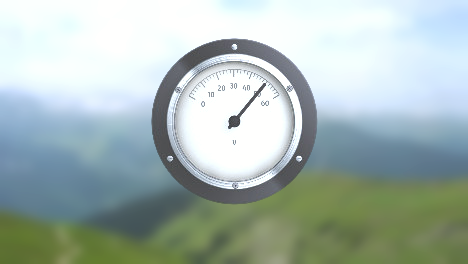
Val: 50 V
